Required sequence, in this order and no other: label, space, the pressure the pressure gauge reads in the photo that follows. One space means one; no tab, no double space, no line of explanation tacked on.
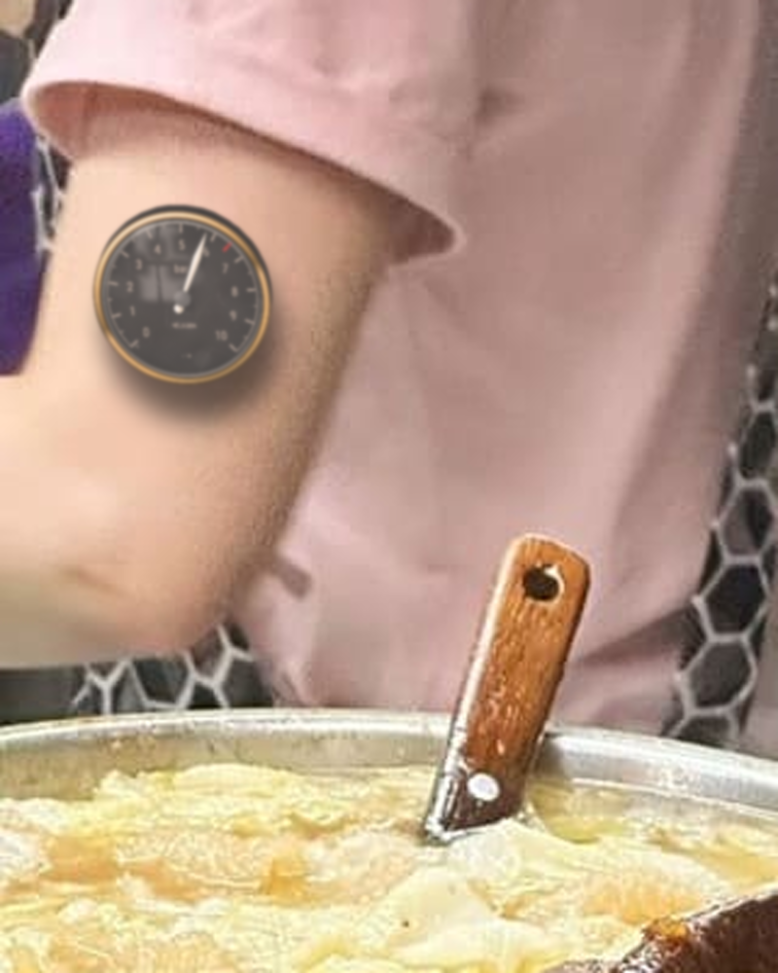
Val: 5.75 bar
